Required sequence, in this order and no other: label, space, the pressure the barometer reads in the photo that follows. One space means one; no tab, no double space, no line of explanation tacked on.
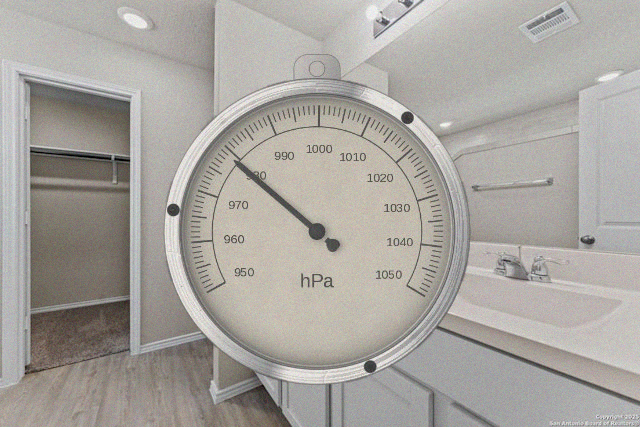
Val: 979 hPa
